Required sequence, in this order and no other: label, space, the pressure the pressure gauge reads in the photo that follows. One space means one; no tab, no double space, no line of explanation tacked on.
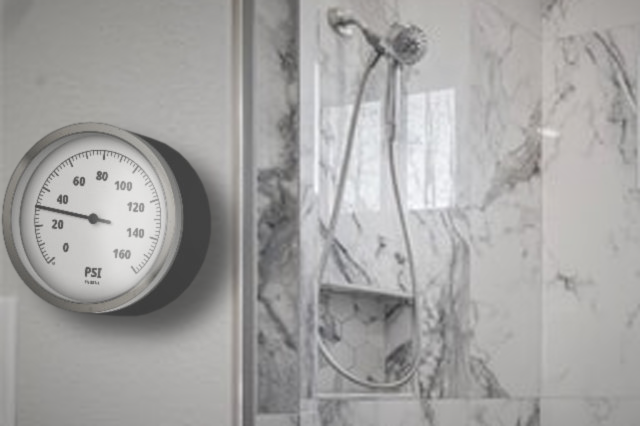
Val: 30 psi
